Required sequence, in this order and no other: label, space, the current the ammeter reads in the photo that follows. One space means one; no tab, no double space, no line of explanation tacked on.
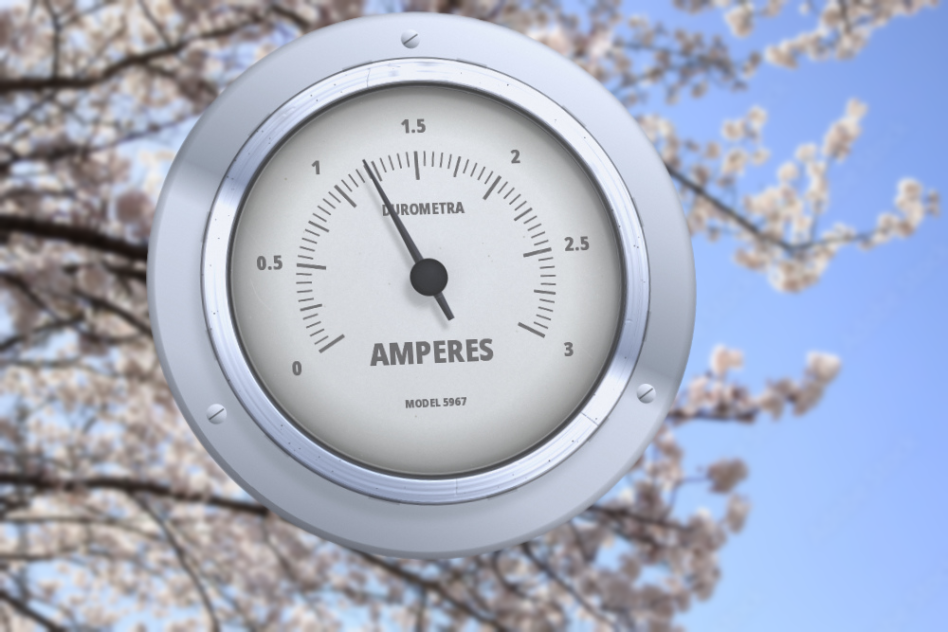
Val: 1.2 A
